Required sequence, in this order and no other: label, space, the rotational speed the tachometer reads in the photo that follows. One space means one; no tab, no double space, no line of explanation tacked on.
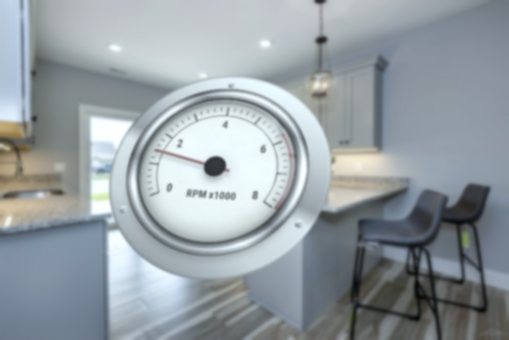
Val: 1400 rpm
